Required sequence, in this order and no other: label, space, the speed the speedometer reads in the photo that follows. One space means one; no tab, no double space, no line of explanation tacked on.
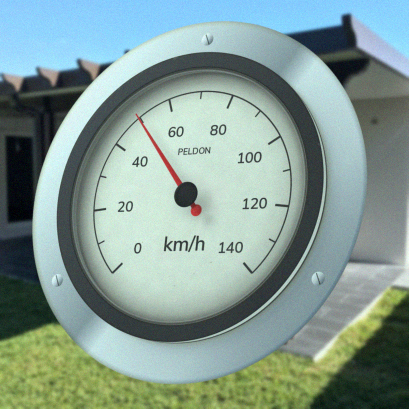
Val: 50 km/h
